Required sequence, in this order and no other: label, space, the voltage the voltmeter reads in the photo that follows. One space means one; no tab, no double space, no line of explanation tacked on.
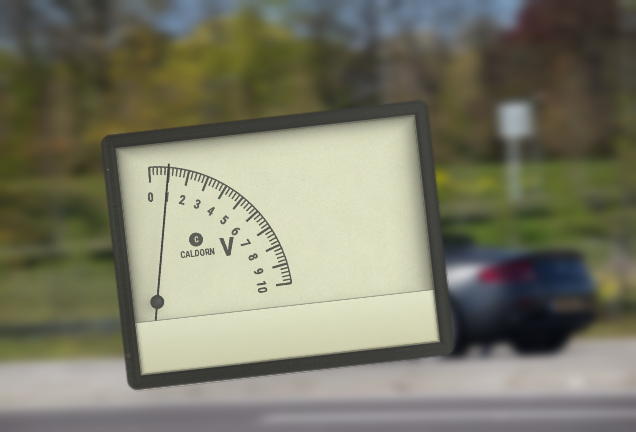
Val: 1 V
